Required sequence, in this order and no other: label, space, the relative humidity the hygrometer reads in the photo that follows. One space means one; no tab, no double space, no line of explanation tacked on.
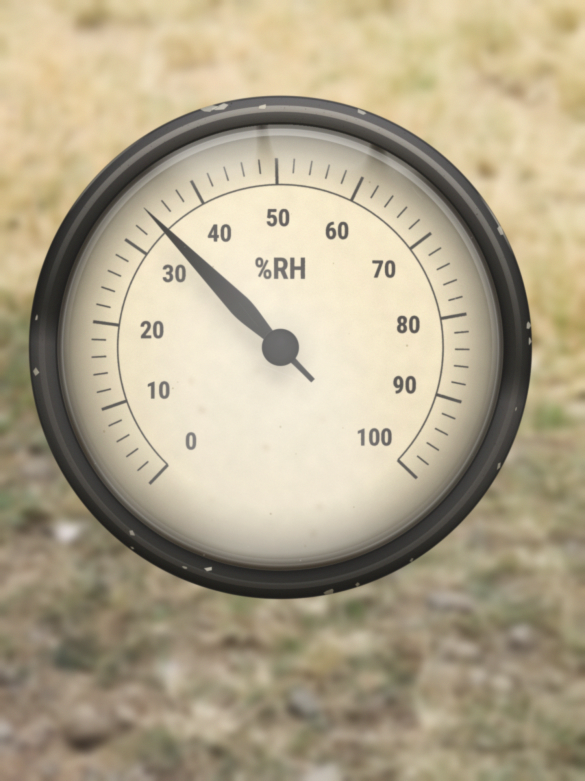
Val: 34 %
